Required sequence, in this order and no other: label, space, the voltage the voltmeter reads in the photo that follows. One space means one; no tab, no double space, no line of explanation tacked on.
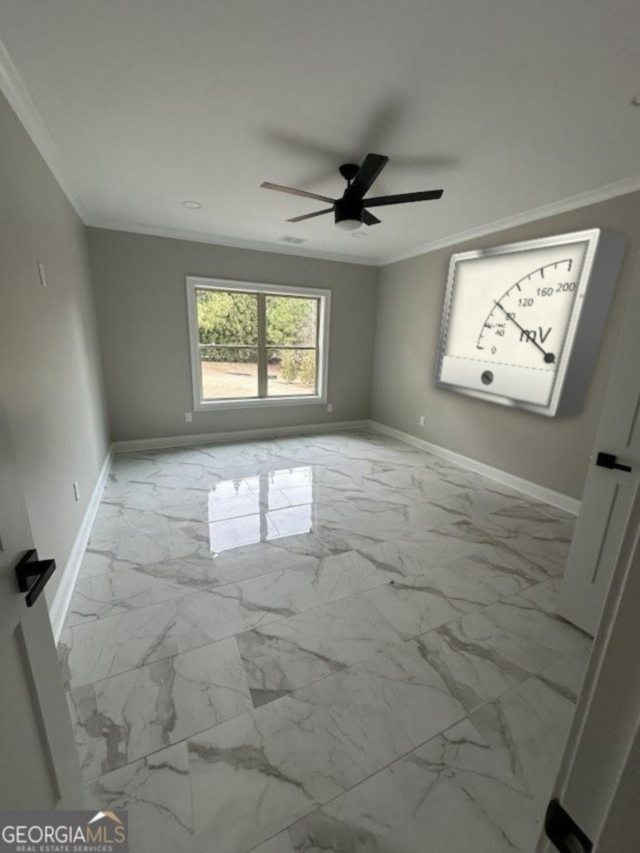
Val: 80 mV
